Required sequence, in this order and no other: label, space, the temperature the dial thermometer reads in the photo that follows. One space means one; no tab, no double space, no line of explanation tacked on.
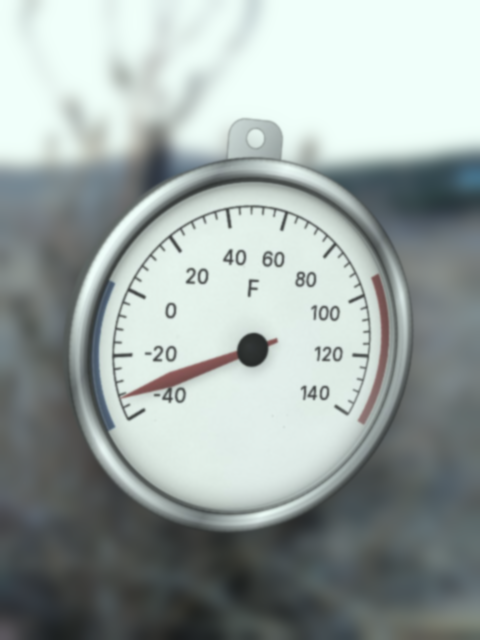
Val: -32 °F
